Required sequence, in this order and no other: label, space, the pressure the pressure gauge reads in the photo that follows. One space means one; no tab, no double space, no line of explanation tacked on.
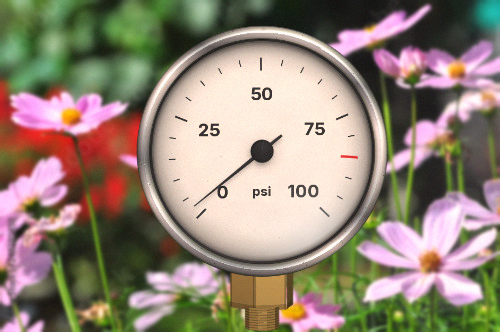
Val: 2.5 psi
